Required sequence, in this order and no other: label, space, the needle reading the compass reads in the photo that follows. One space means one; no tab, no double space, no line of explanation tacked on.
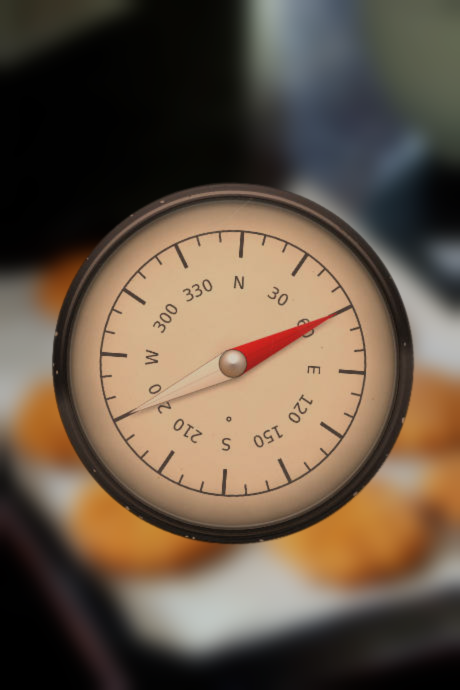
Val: 60 °
